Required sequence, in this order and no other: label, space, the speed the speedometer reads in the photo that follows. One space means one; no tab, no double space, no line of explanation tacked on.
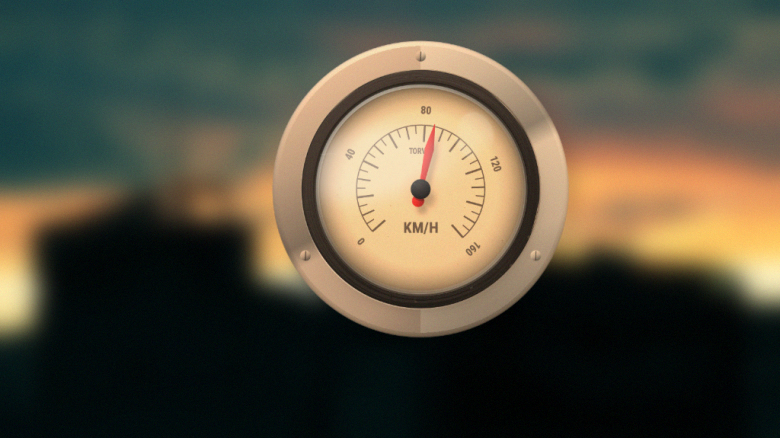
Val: 85 km/h
